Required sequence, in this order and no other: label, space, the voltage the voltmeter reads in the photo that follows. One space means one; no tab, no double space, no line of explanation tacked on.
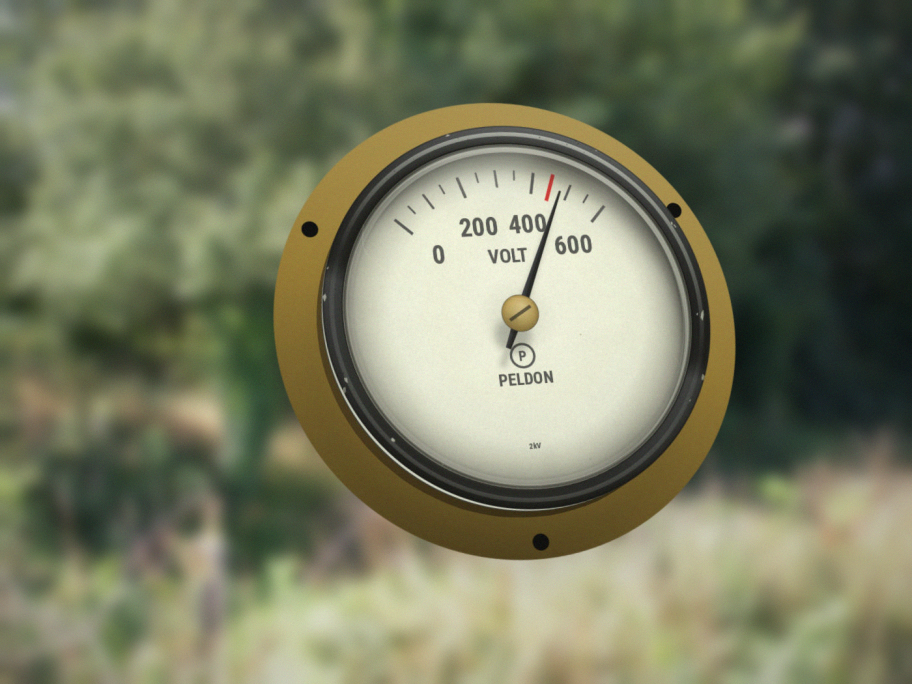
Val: 475 V
